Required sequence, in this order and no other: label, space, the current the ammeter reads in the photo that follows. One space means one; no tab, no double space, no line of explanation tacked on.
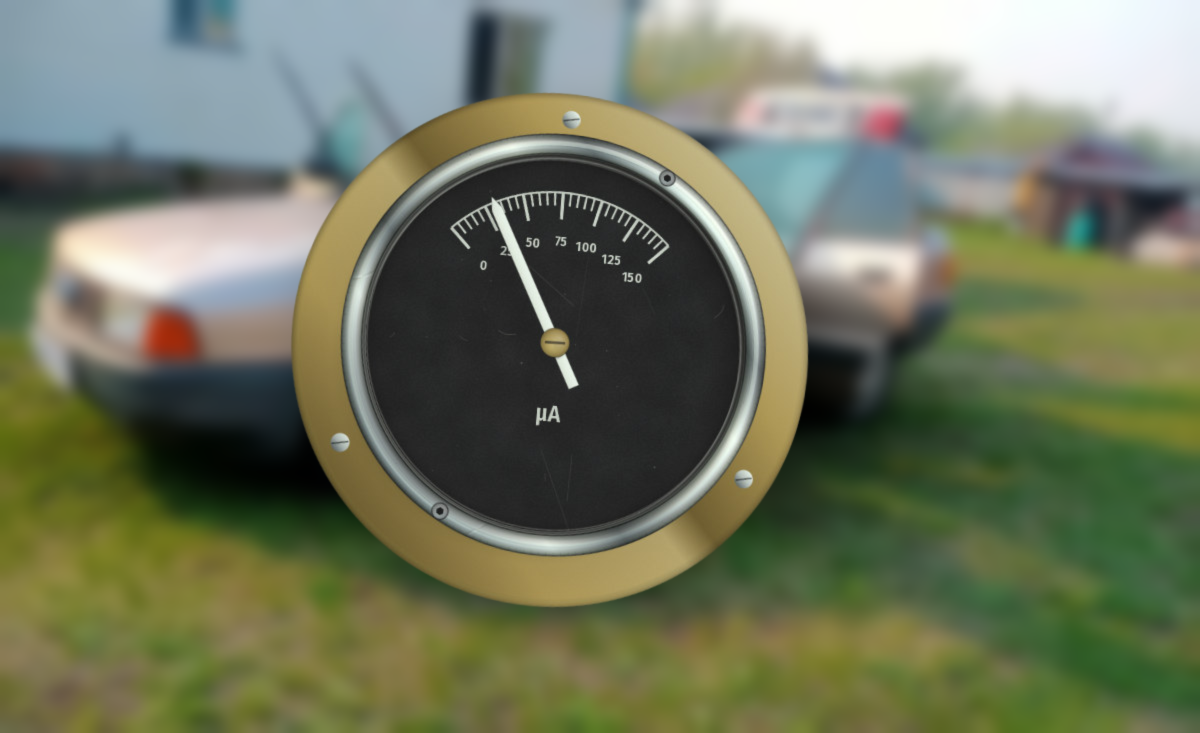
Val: 30 µA
